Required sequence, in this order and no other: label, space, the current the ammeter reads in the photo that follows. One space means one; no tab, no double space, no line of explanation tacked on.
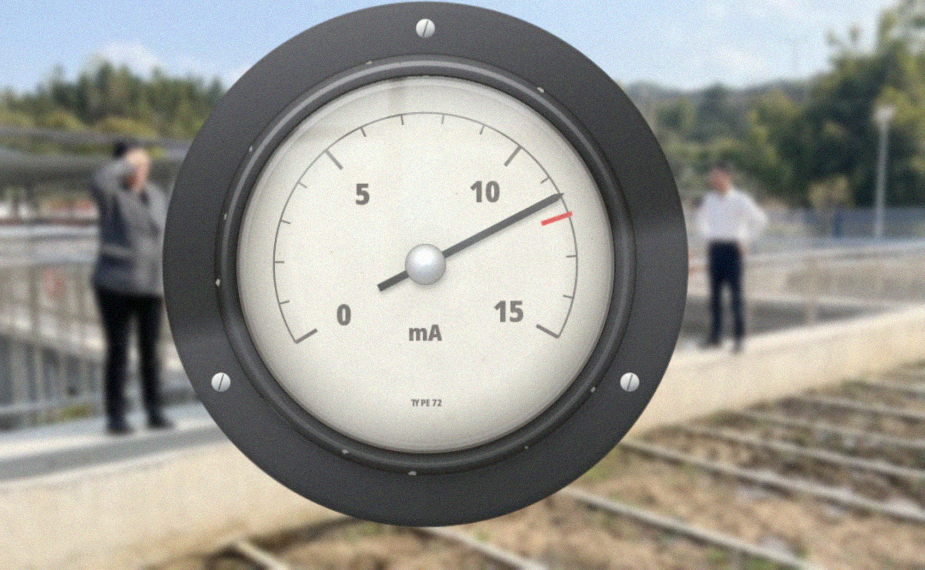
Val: 11.5 mA
